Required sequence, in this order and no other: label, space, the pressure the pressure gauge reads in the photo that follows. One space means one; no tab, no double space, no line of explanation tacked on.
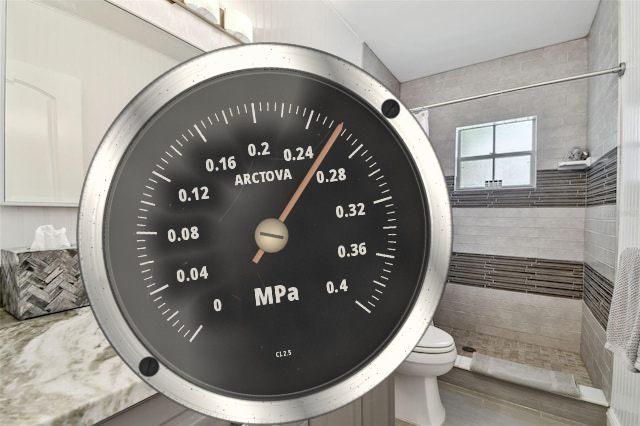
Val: 0.26 MPa
